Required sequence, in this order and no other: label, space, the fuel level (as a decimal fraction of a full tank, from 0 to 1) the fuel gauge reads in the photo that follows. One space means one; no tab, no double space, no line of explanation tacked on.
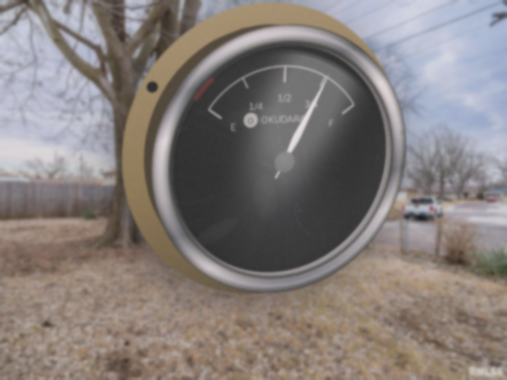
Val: 0.75
